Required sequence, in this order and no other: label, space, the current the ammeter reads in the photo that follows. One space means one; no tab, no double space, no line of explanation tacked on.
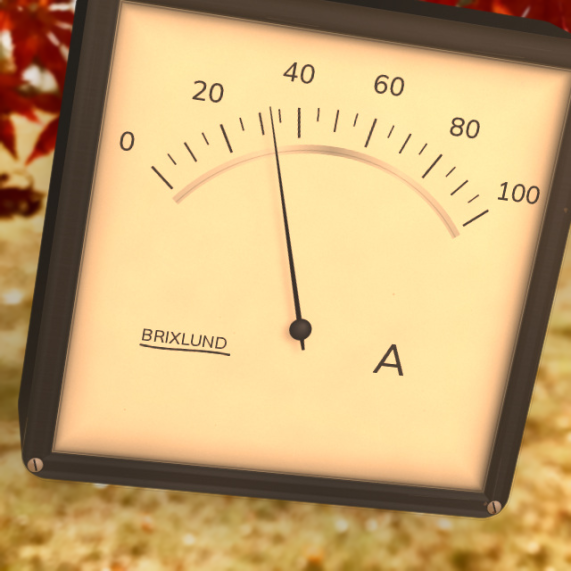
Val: 32.5 A
